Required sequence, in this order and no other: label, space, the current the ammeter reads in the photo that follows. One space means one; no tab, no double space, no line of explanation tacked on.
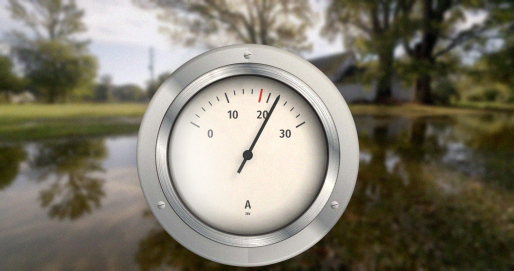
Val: 22 A
